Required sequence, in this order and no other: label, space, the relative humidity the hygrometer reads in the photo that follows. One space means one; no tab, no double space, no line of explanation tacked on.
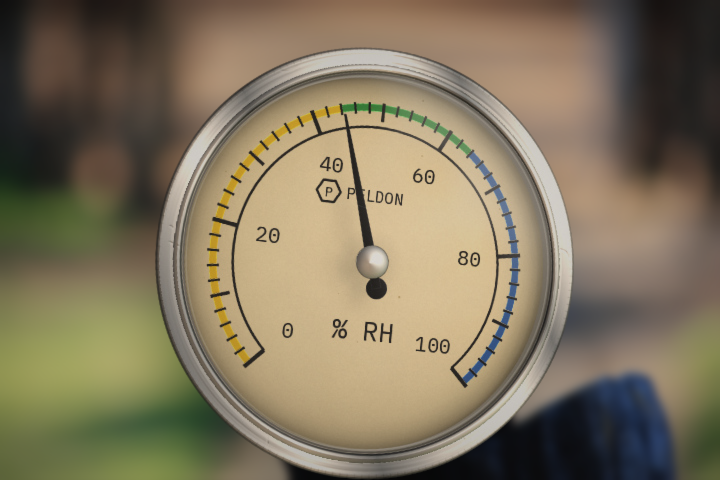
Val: 44 %
